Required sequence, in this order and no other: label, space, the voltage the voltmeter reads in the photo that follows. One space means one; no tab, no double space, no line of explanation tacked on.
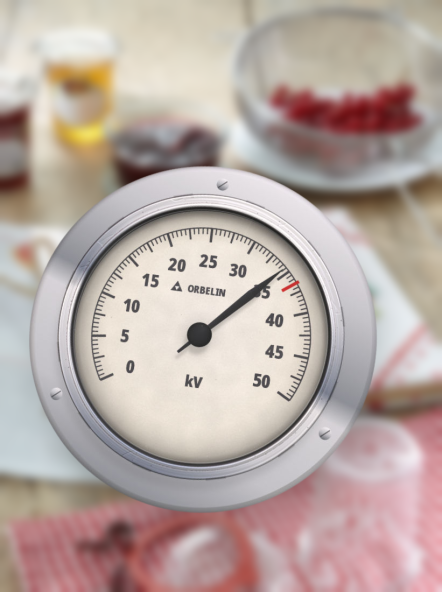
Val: 34.5 kV
